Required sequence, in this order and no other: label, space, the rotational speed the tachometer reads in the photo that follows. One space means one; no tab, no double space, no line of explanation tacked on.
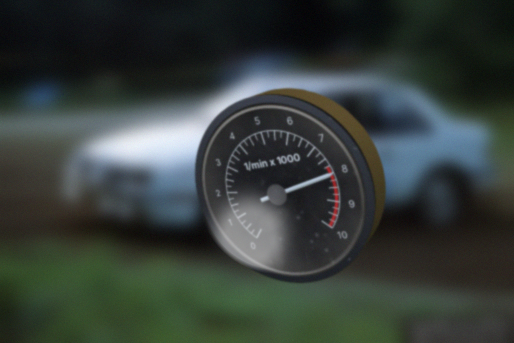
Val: 8000 rpm
